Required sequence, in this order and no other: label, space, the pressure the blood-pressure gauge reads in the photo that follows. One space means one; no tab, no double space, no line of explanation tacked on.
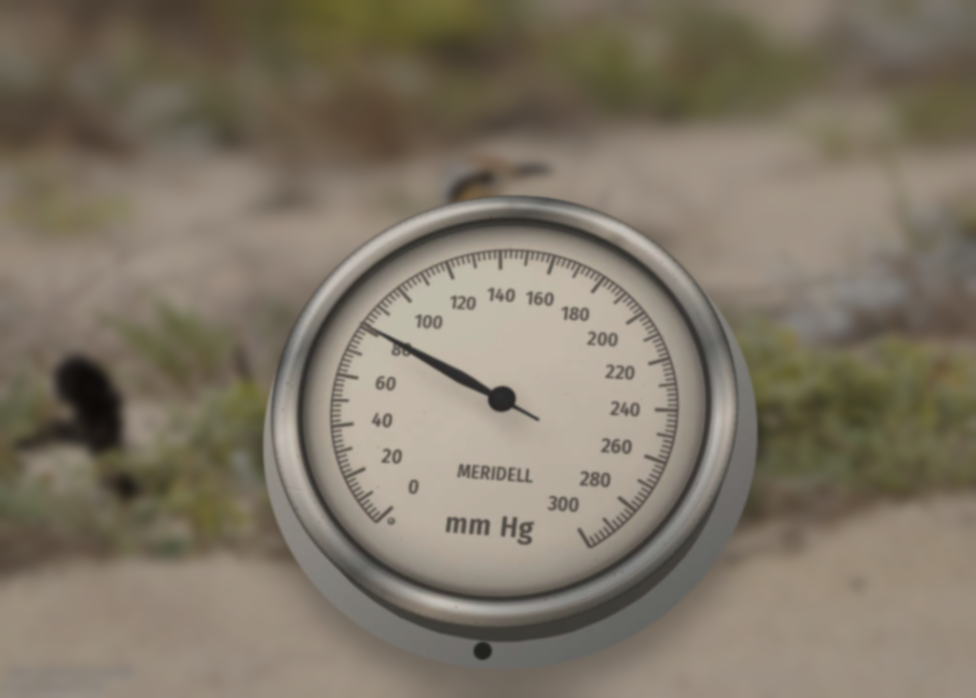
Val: 80 mmHg
